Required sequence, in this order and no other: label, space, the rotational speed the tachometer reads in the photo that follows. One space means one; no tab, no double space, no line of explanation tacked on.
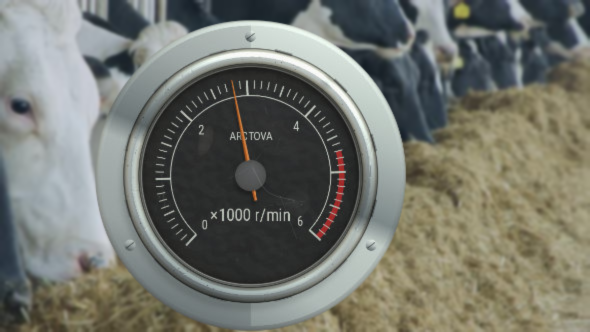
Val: 2800 rpm
